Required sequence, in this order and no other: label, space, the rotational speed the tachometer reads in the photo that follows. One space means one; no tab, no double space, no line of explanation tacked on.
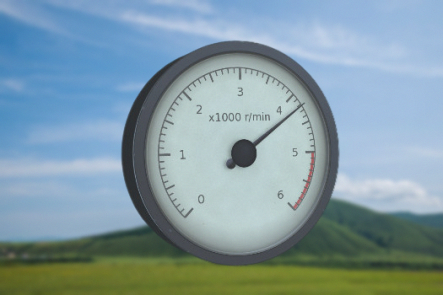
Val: 4200 rpm
